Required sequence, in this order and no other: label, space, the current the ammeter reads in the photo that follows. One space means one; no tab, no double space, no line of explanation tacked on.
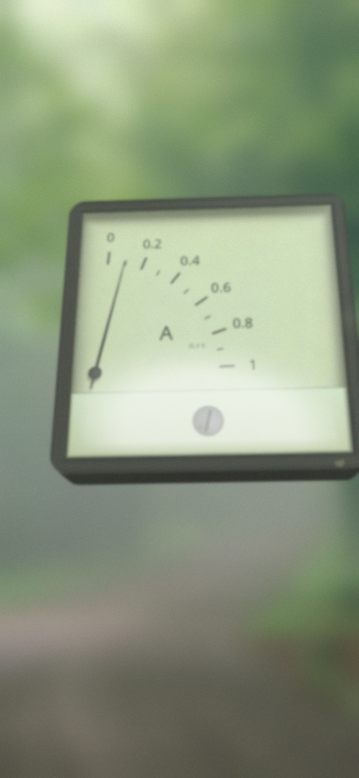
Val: 0.1 A
